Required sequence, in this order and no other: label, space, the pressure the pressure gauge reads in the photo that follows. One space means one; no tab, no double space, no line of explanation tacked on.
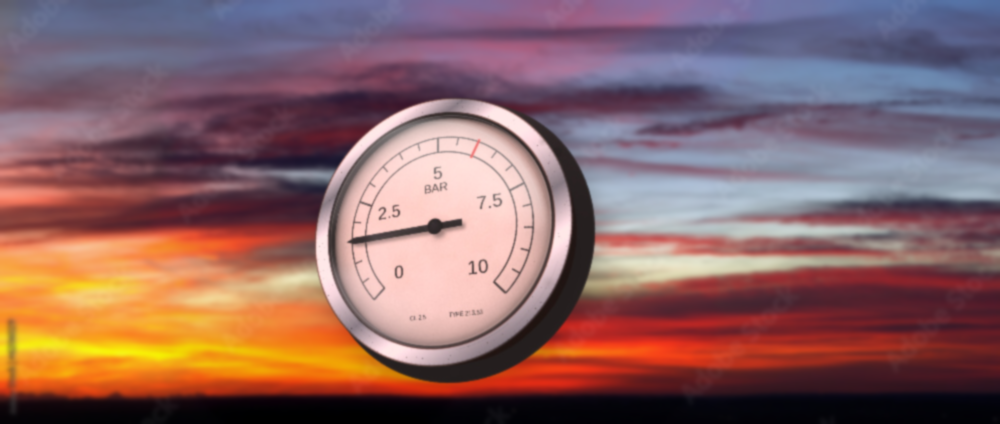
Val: 1.5 bar
